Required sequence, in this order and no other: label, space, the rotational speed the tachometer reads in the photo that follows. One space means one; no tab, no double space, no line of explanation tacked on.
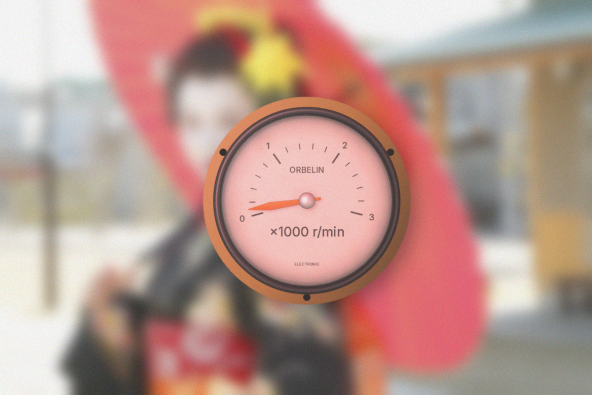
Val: 100 rpm
